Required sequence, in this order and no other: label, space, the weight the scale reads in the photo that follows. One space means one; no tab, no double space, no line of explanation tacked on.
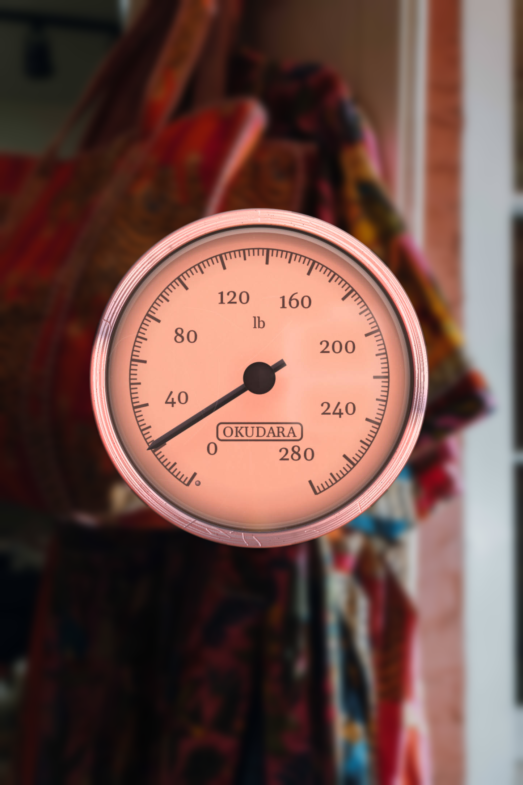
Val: 22 lb
